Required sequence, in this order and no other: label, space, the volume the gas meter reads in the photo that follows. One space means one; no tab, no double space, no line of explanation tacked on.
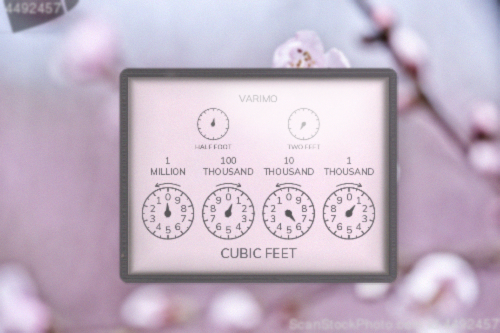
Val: 6100 ft³
